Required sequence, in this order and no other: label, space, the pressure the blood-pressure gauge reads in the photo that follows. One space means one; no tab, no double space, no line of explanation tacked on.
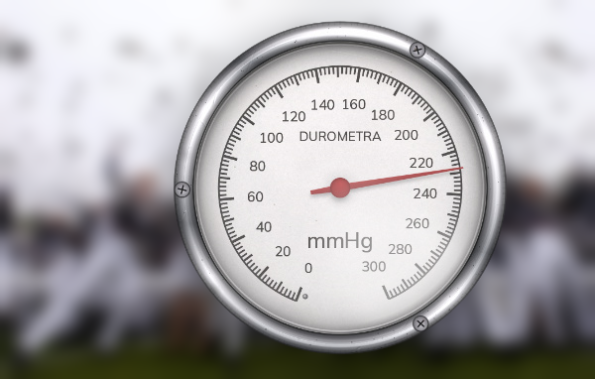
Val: 228 mmHg
